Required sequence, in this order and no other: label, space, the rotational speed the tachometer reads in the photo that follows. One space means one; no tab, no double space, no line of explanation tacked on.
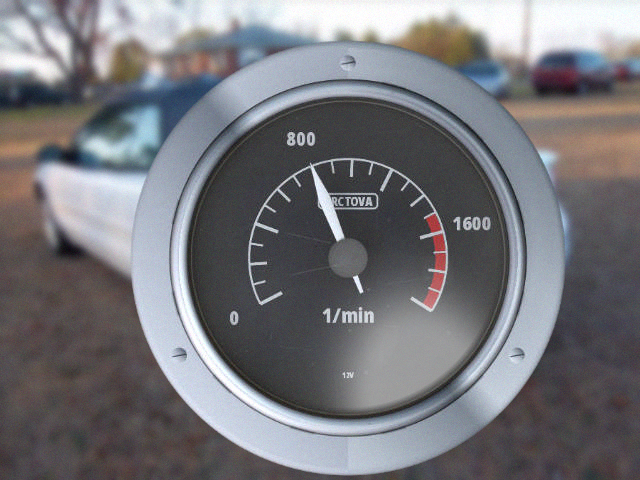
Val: 800 rpm
